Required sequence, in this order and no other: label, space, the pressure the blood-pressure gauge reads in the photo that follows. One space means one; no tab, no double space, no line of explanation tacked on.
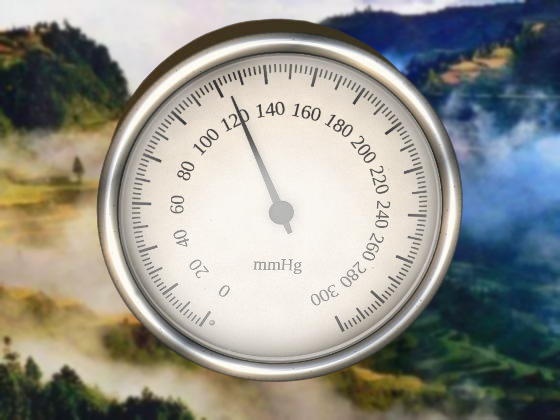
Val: 124 mmHg
